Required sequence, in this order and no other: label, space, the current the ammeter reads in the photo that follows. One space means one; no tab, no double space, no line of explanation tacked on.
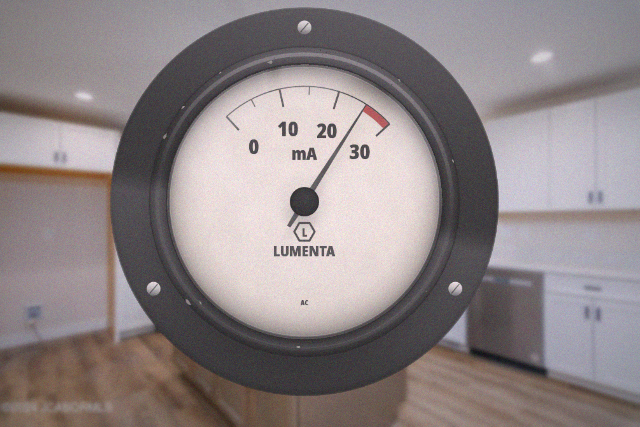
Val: 25 mA
